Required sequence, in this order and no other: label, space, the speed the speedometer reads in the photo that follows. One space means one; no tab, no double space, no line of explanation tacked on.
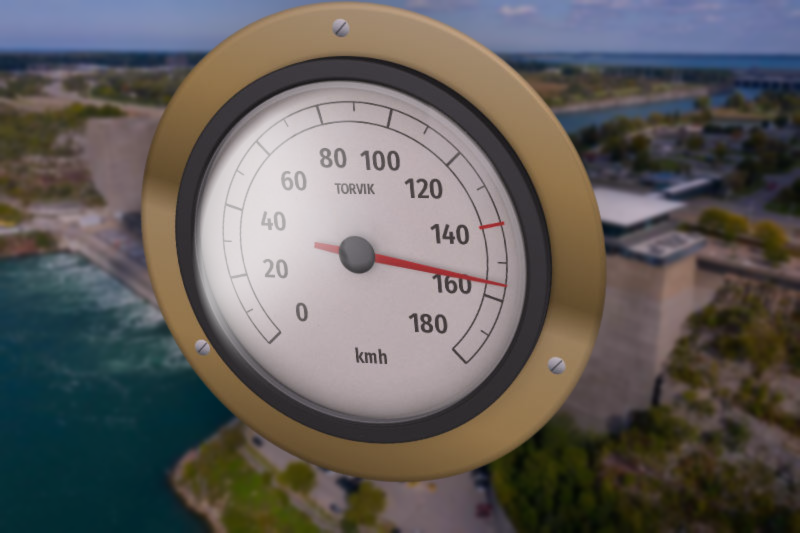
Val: 155 km/h
